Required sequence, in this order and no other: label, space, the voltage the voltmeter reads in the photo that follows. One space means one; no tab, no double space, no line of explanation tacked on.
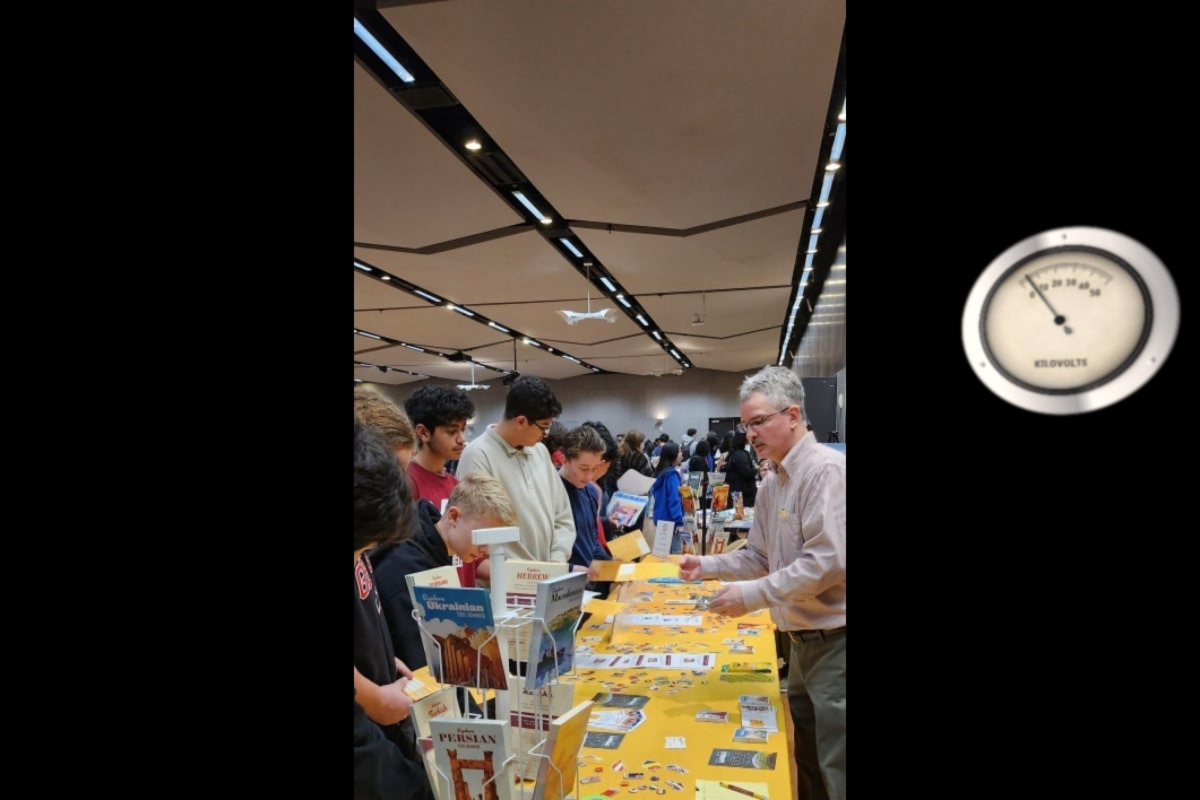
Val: 5 kV
